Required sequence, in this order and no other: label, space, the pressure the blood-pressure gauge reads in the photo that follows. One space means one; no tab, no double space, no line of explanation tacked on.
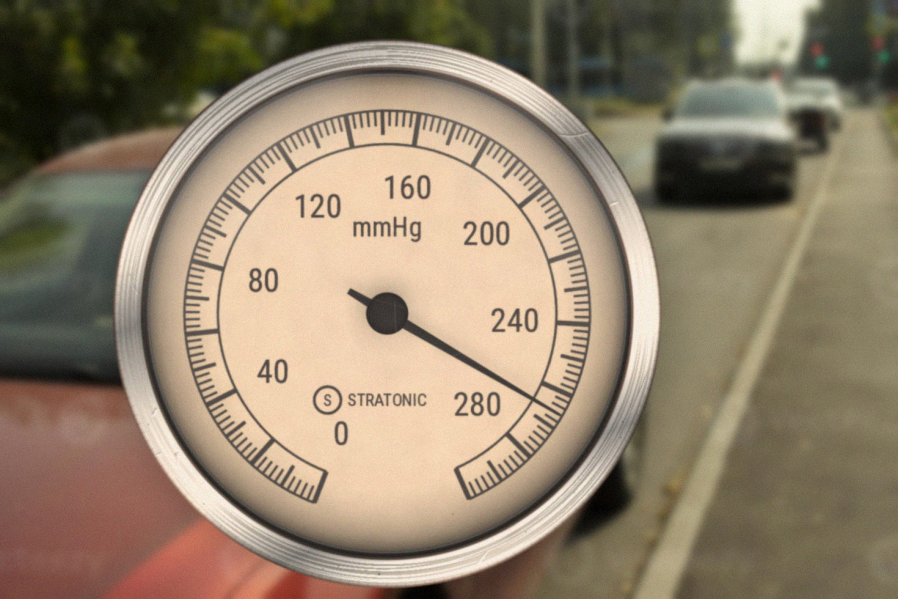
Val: 266 mmHg
